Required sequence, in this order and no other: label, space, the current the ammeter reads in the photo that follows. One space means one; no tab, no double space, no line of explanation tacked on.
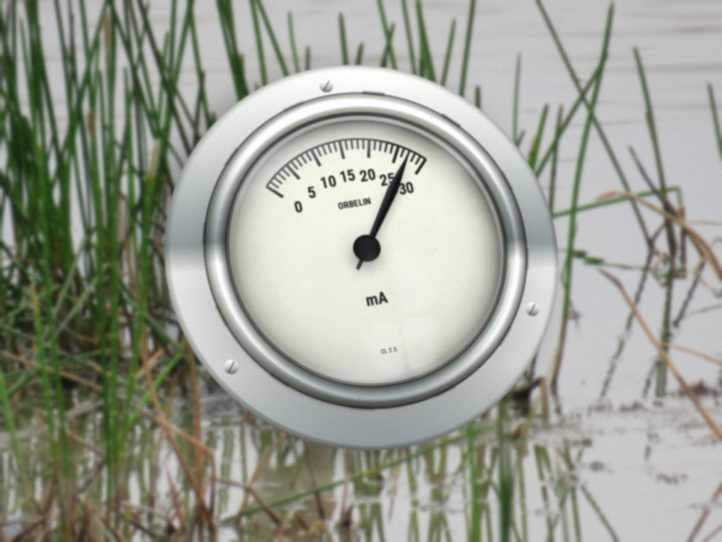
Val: 27 mA
